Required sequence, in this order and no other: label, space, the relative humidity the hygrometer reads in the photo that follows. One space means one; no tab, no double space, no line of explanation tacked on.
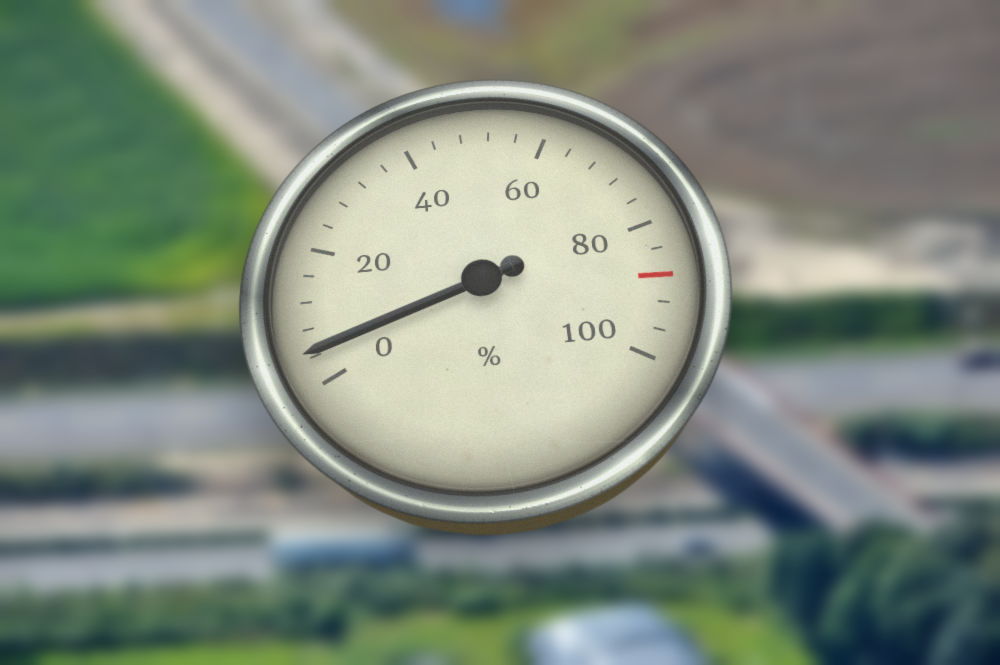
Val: 4 %
